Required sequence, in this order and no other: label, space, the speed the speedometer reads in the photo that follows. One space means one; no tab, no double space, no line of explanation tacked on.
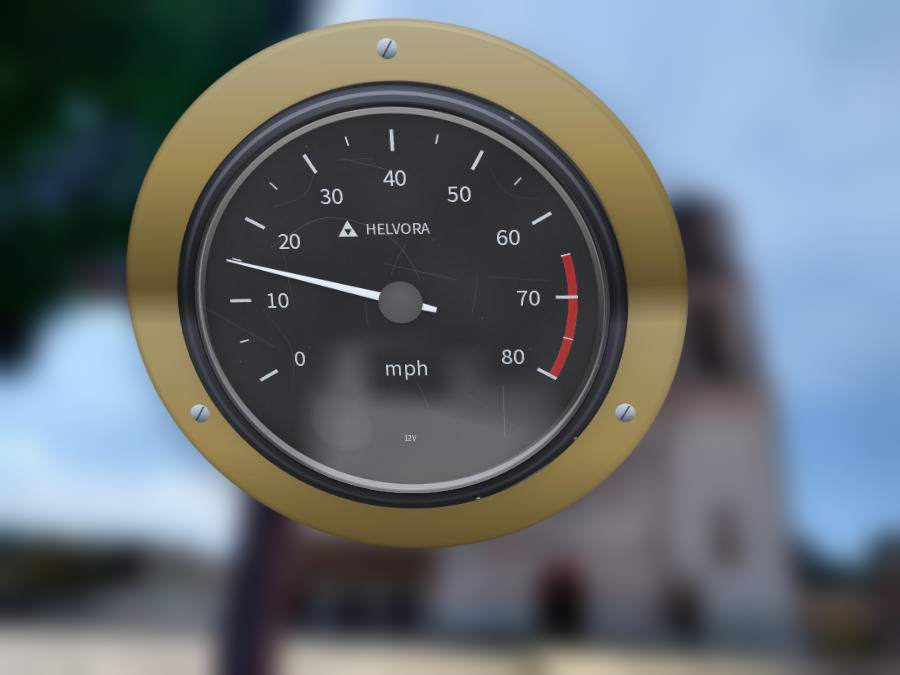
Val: 15 mph
